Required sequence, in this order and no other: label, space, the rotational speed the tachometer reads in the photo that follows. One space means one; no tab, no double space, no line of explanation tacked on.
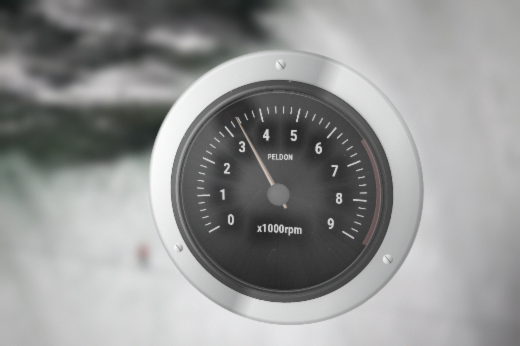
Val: 3400 rpm
